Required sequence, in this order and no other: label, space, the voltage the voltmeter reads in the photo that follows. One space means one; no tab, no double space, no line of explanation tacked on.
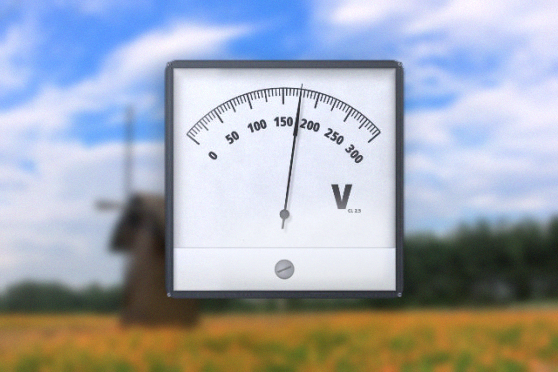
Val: 175 V
